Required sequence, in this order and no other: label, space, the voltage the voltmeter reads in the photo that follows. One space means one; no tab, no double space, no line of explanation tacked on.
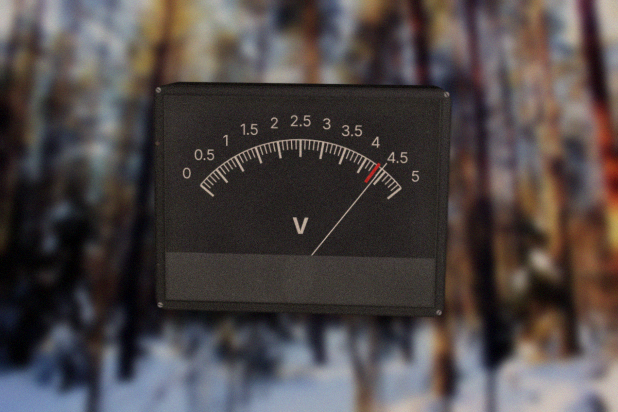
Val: 4.4 V
